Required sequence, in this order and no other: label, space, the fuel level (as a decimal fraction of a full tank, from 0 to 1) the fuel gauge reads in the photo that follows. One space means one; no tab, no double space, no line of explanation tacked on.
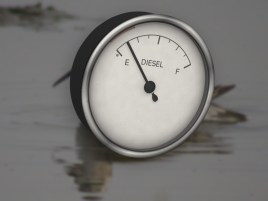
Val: 0.125
